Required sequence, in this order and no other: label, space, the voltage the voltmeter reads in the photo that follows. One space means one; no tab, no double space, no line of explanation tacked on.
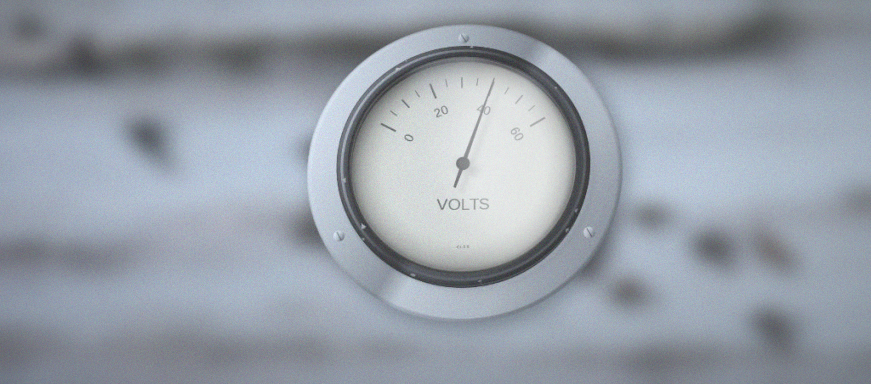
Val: 40 V
